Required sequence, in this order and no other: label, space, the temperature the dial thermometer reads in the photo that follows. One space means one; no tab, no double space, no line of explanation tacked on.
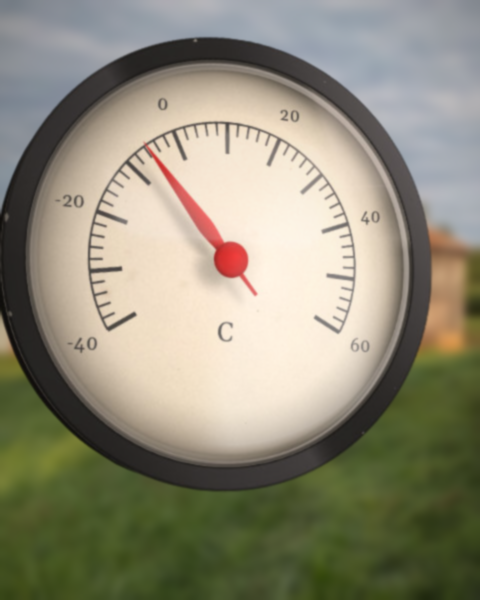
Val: -6 °C
